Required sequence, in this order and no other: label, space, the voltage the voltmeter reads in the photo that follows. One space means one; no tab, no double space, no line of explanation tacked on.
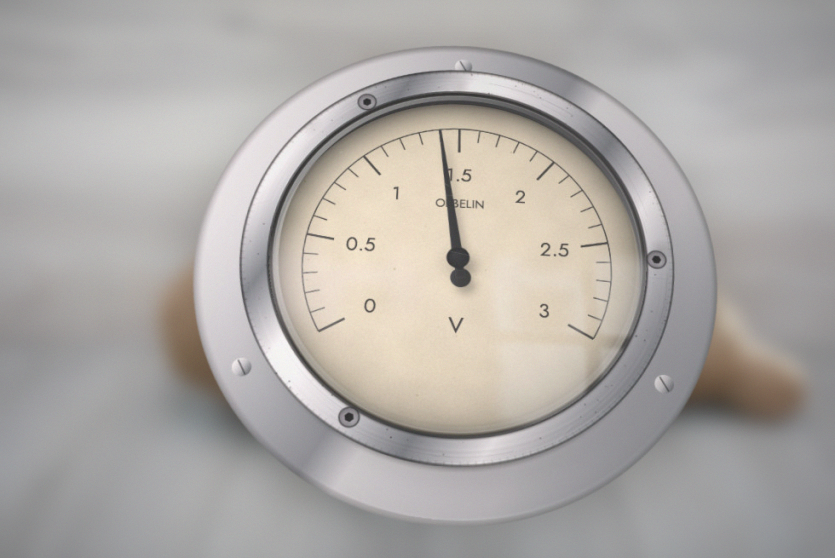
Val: 1.4 V
